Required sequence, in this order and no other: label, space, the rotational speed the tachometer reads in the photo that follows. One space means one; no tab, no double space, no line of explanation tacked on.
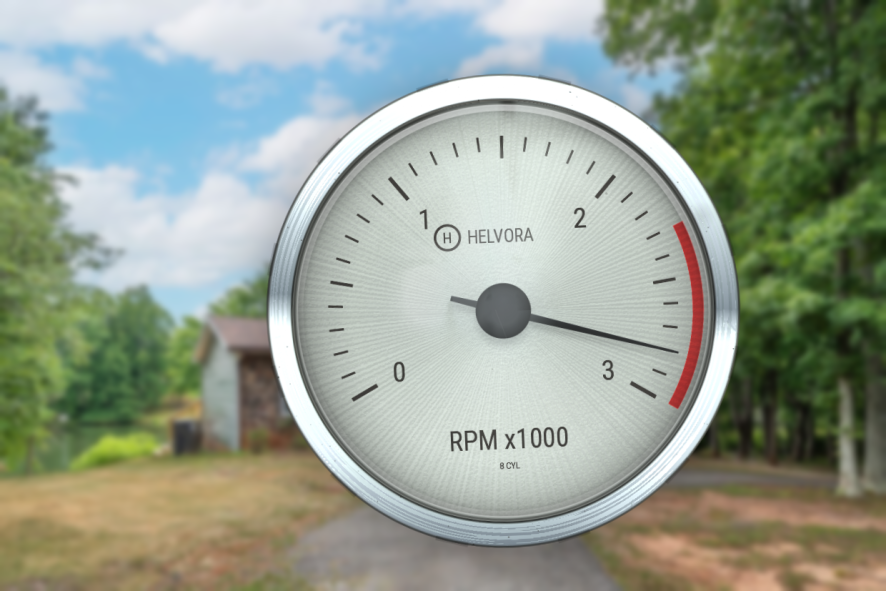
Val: 2800 rpm
